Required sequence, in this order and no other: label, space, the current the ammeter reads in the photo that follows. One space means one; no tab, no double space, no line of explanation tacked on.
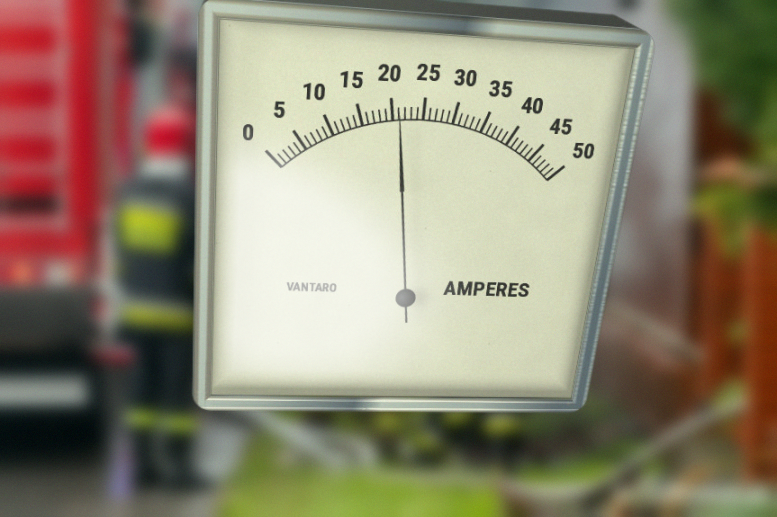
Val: 21 A
